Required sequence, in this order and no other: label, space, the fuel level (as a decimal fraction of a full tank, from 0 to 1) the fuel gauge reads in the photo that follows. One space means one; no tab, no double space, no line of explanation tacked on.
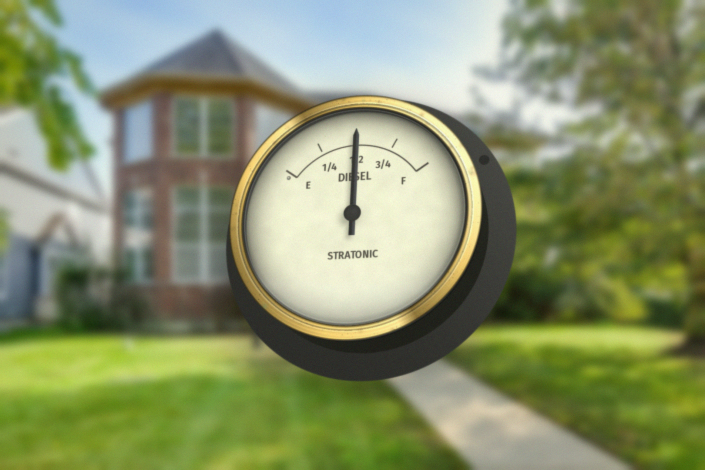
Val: 0.5
